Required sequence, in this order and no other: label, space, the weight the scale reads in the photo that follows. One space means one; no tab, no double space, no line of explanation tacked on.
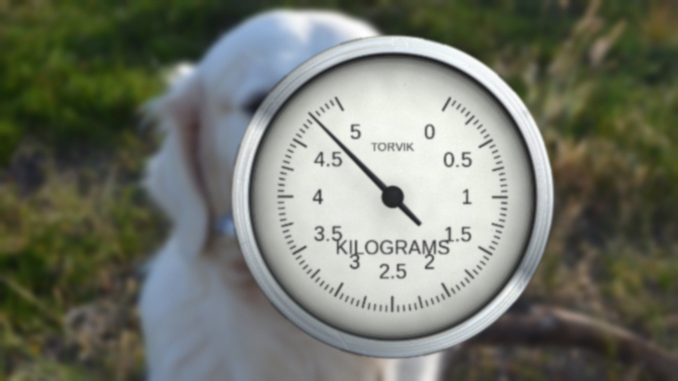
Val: 4.75 kg
